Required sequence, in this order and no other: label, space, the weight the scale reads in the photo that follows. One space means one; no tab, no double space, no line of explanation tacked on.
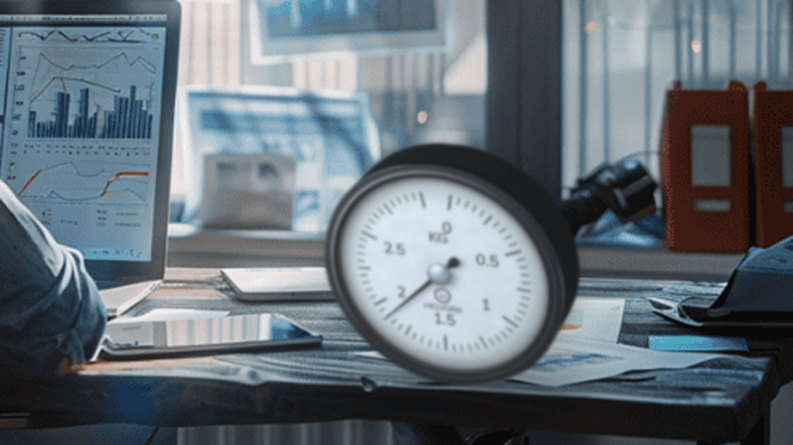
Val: 1.9 kg
